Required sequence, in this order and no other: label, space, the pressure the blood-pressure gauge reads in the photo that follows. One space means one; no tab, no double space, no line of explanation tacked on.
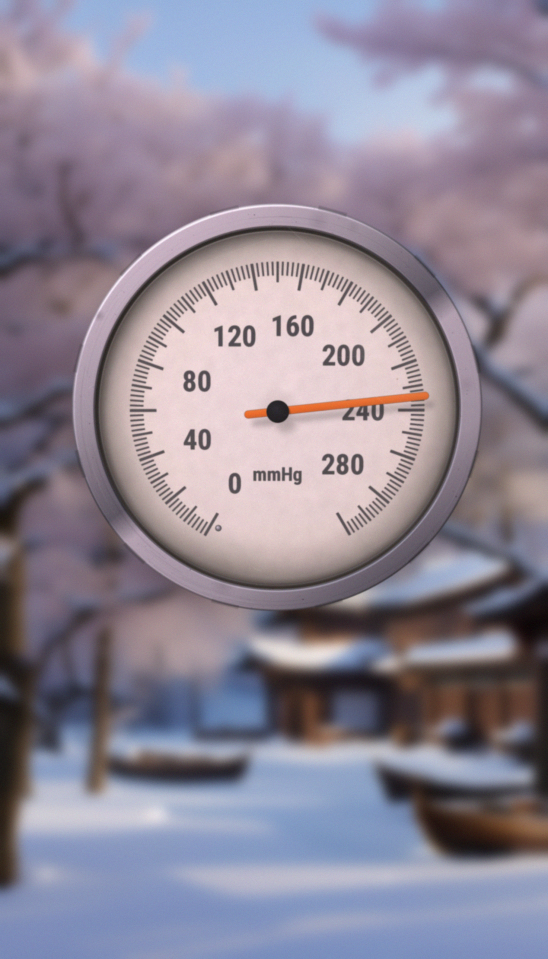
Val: 234 mmHg
